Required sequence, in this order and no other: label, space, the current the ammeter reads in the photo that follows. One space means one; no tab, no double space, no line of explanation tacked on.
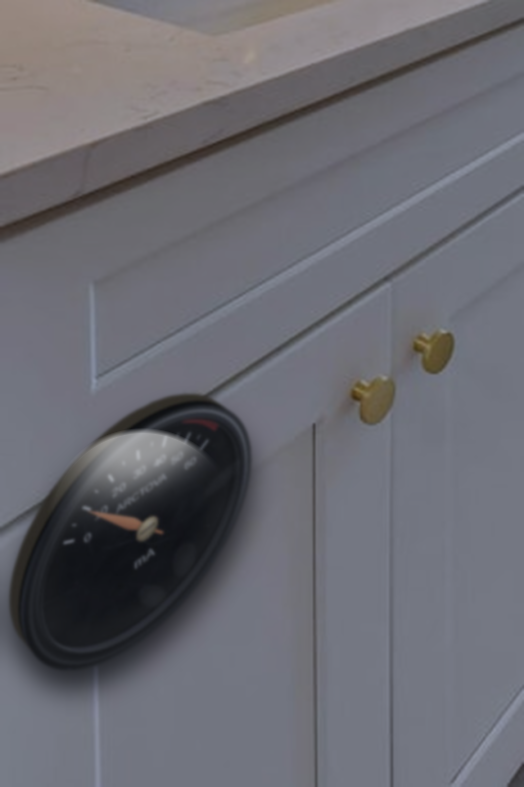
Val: 10 mA
